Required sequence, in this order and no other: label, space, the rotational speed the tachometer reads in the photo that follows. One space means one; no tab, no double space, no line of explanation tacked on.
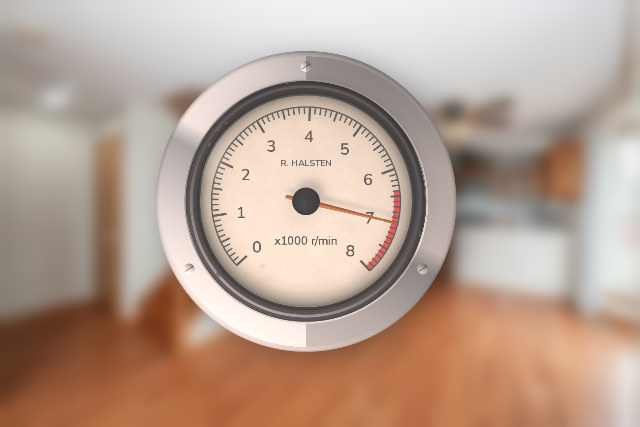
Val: 7000 rpm
